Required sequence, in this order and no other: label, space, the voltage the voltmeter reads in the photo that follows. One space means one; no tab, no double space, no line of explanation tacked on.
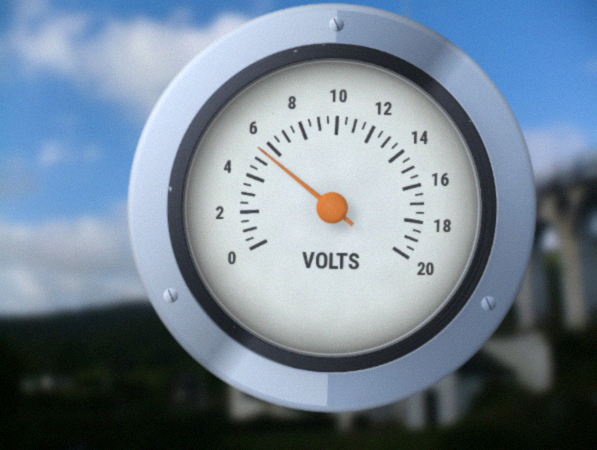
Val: 5.5 V
